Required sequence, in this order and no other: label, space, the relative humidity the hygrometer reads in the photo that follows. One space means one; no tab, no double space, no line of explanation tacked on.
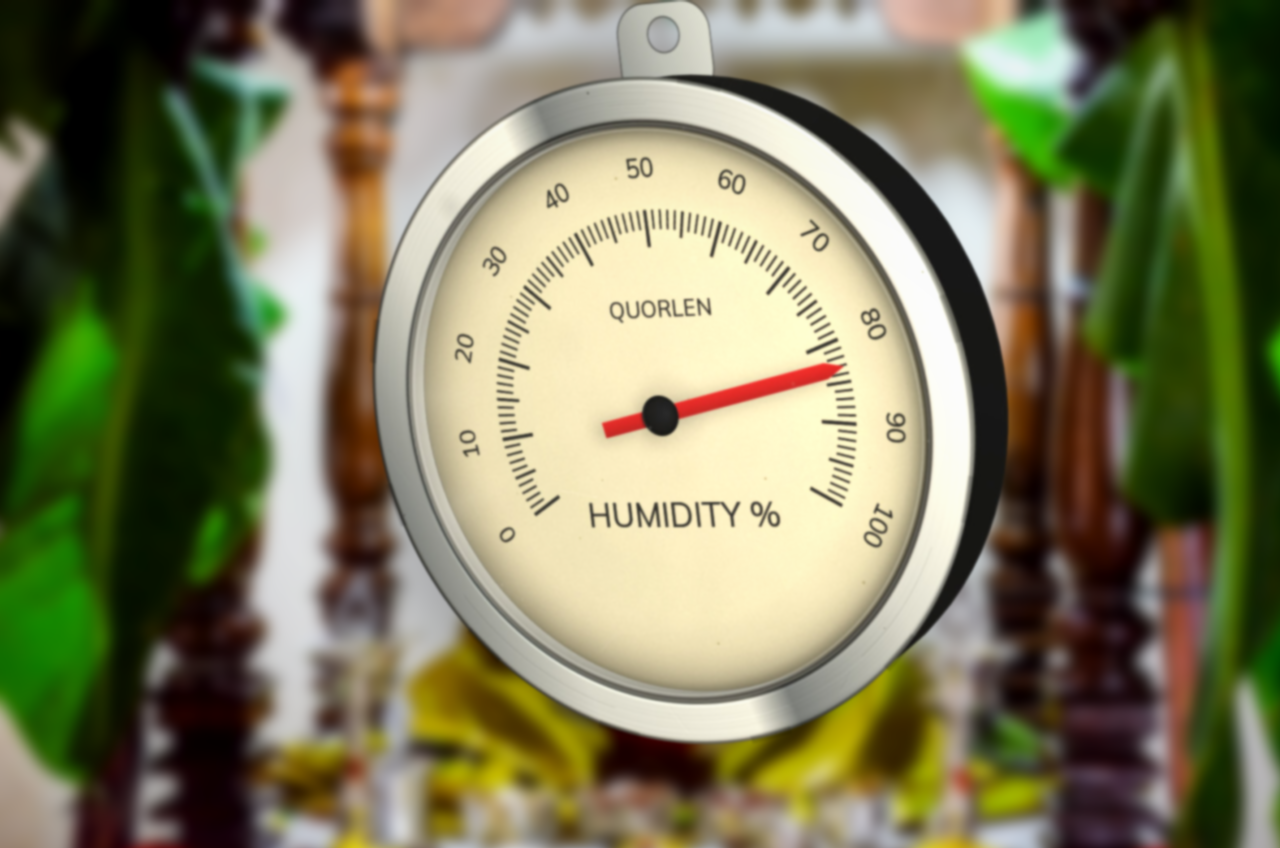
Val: 83 %
